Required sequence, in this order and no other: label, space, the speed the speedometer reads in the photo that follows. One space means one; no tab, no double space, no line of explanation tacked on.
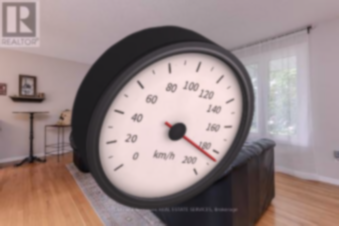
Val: 185 km/h
